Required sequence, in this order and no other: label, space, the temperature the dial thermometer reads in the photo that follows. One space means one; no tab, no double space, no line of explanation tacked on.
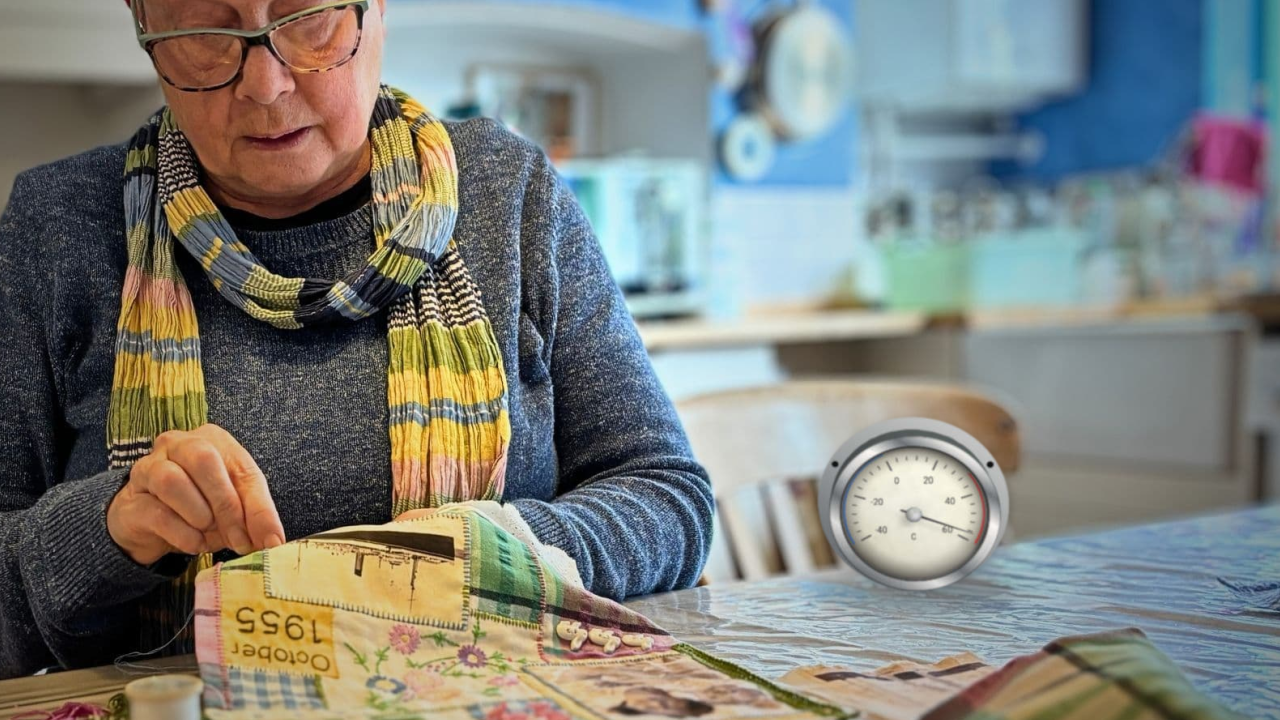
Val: 56 °C
